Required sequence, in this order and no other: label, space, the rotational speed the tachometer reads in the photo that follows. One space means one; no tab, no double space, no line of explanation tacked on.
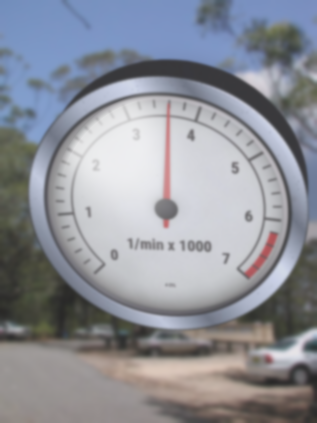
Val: 3600 rpm
